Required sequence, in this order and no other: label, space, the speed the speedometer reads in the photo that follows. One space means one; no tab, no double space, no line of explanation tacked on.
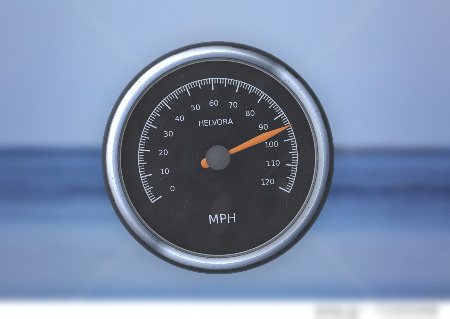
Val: 95 mph
